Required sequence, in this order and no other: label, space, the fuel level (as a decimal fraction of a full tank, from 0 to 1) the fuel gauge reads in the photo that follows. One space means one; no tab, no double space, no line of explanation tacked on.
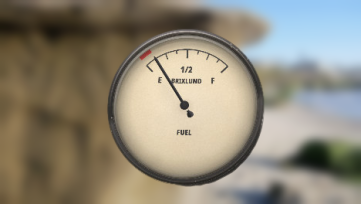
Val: 0.125
